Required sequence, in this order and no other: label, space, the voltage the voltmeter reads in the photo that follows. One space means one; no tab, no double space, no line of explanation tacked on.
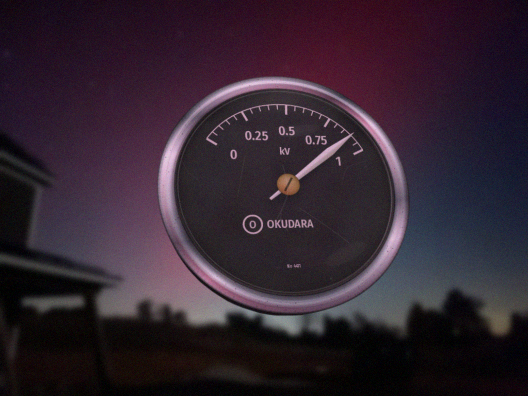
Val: 0.9 kV
